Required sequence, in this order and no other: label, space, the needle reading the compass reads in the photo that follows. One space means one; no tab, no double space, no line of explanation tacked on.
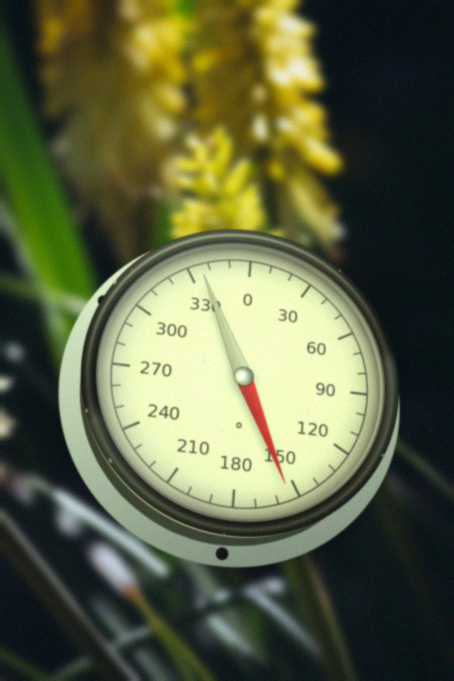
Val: 155 °
